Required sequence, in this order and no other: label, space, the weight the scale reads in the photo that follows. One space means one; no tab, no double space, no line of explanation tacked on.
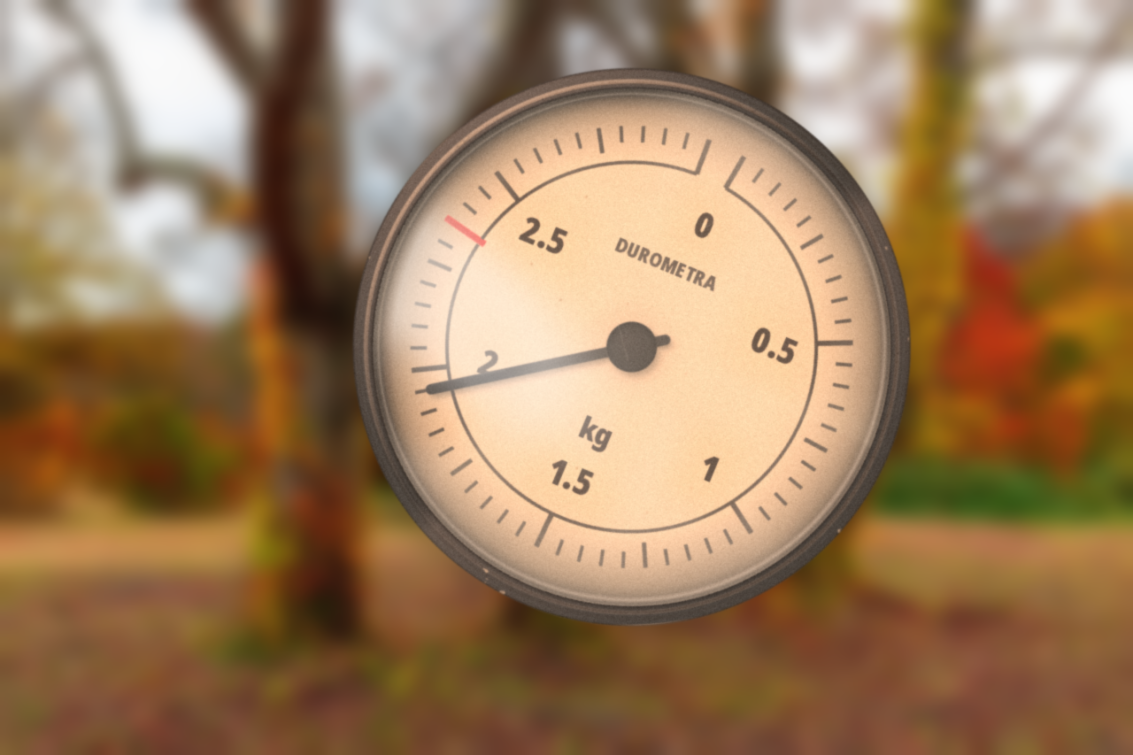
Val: 1.95 kg
